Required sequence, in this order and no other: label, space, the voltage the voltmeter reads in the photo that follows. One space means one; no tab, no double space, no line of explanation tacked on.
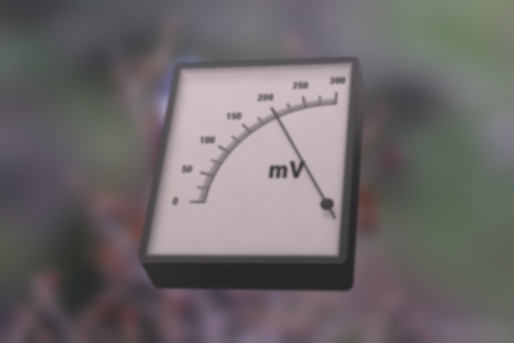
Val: 200 mV
